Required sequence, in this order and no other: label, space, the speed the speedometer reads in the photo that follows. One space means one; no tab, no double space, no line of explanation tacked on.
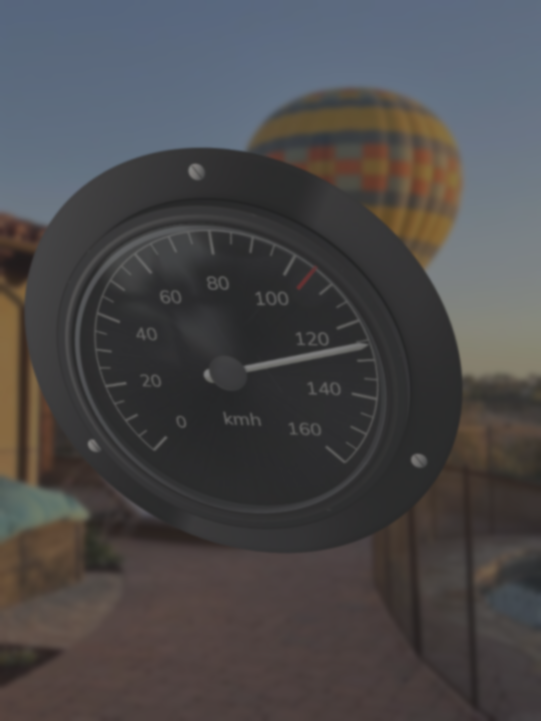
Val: 125 km/h
